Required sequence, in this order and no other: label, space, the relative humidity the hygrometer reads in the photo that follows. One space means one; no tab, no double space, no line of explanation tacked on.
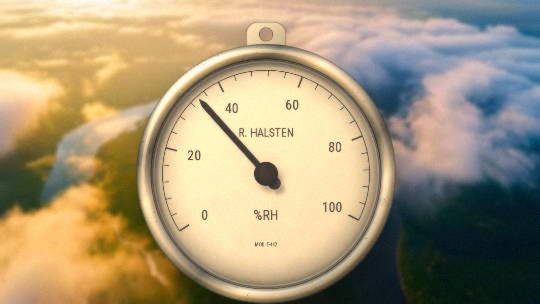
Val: 34 %
